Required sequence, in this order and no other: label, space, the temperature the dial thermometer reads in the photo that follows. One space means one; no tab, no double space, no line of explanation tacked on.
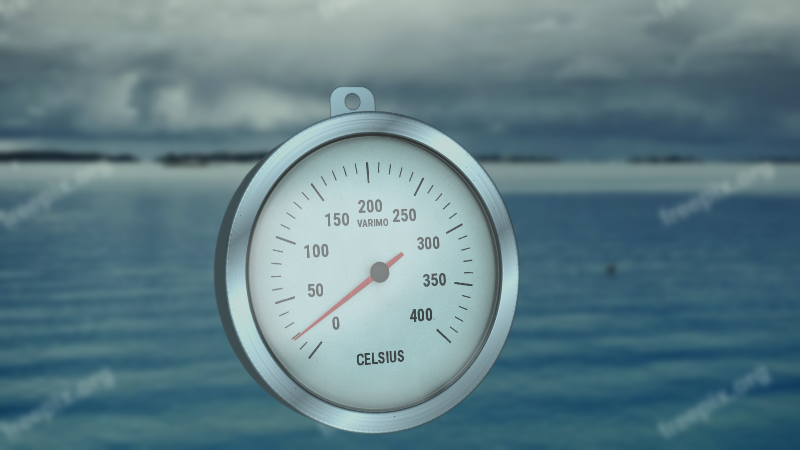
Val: 20 °C
